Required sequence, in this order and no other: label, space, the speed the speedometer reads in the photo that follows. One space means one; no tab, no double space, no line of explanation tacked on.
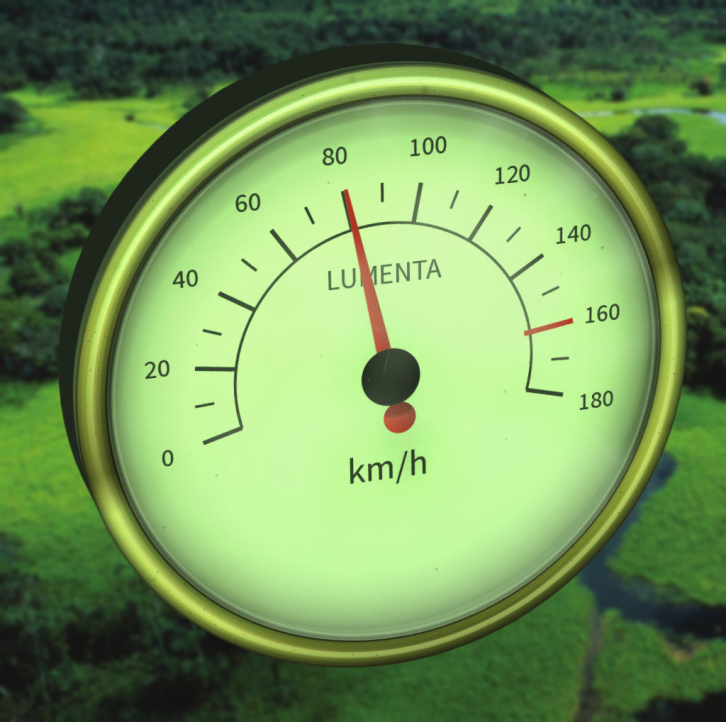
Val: 80 km/h
